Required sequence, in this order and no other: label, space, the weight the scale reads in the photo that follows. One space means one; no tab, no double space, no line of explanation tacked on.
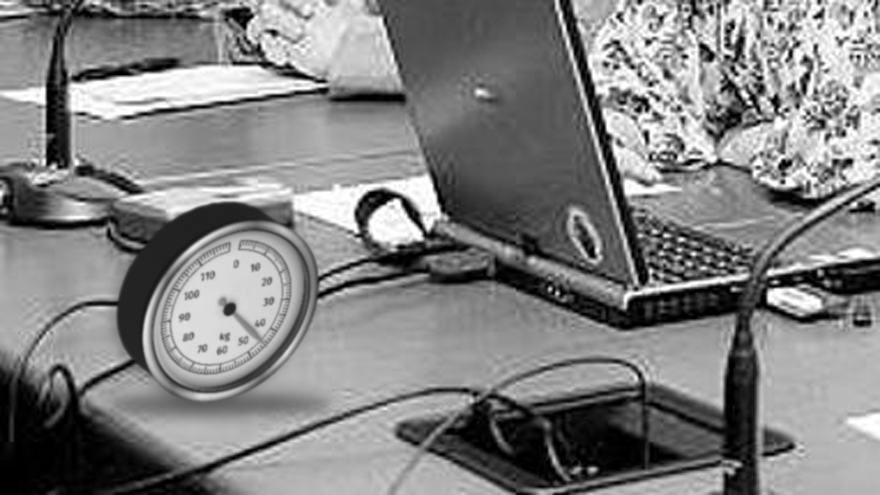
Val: 45 kg
